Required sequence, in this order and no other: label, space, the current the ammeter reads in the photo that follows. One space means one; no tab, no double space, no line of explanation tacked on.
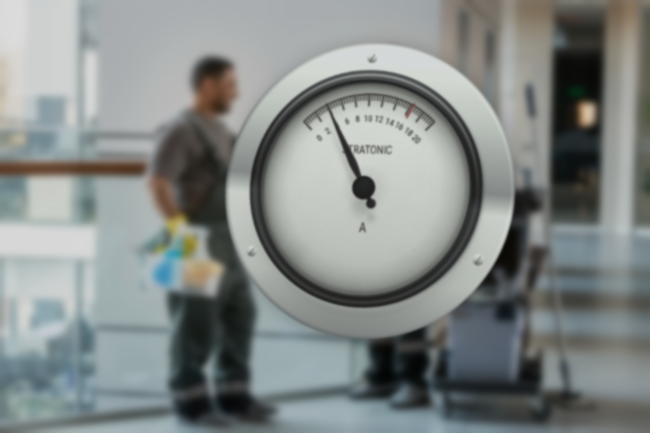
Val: 4 A
